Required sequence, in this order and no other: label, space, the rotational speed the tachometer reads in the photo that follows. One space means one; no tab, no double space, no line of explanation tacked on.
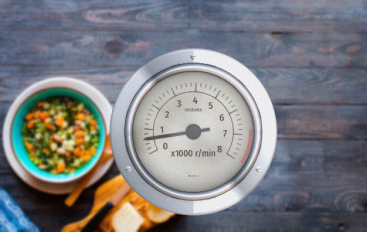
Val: 600 rpm
